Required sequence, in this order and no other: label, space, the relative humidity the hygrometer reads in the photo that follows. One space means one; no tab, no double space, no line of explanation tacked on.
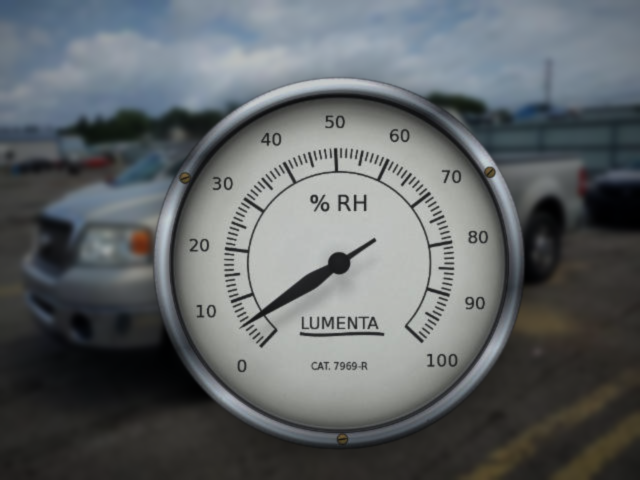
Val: 5 %
